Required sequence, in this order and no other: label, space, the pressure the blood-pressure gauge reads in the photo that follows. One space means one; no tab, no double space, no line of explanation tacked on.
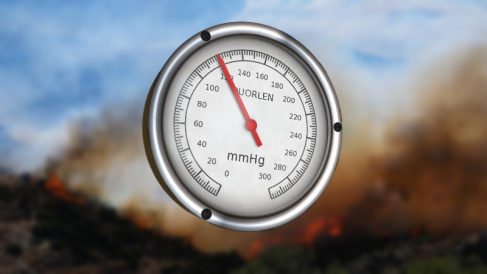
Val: 120 mmHg
